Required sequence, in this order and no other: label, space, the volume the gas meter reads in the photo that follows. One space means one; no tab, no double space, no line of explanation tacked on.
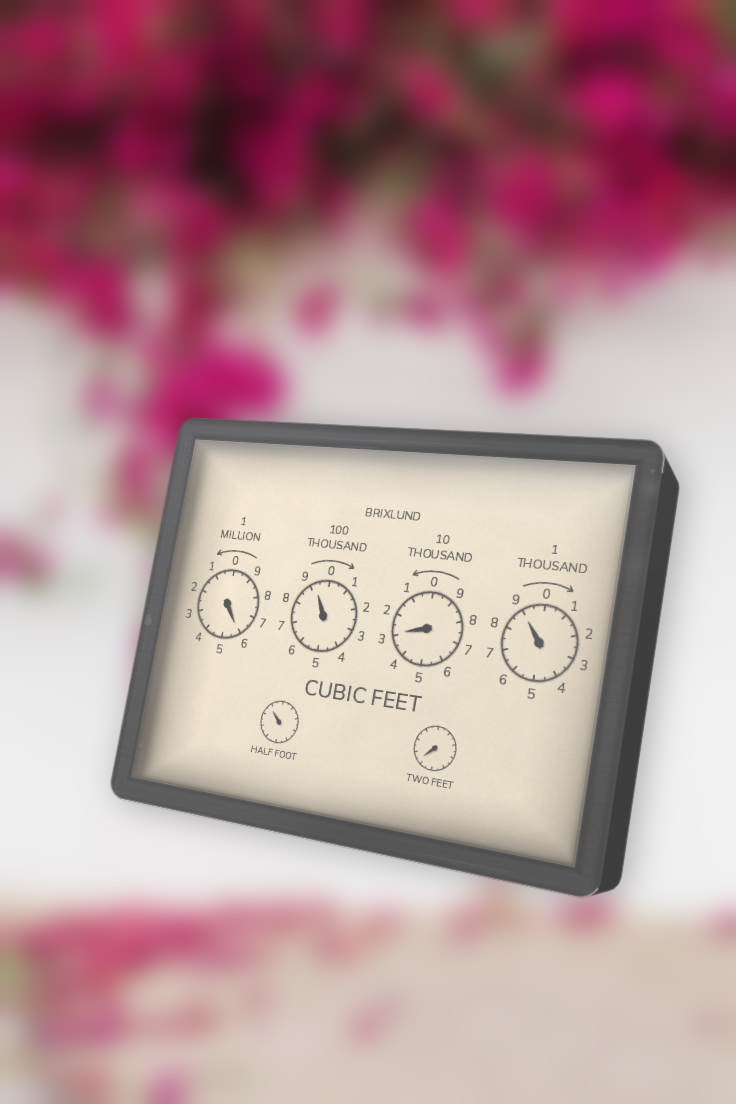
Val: 592900 ft³
